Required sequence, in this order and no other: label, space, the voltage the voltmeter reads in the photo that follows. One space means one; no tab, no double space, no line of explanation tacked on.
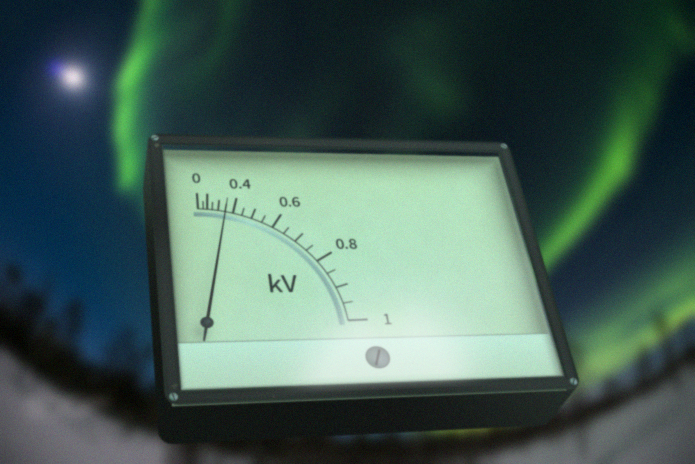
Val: 0.35 kV
